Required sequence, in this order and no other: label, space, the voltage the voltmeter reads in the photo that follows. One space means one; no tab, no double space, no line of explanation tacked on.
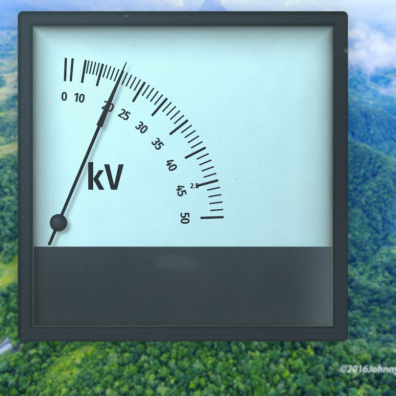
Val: 20 kV
